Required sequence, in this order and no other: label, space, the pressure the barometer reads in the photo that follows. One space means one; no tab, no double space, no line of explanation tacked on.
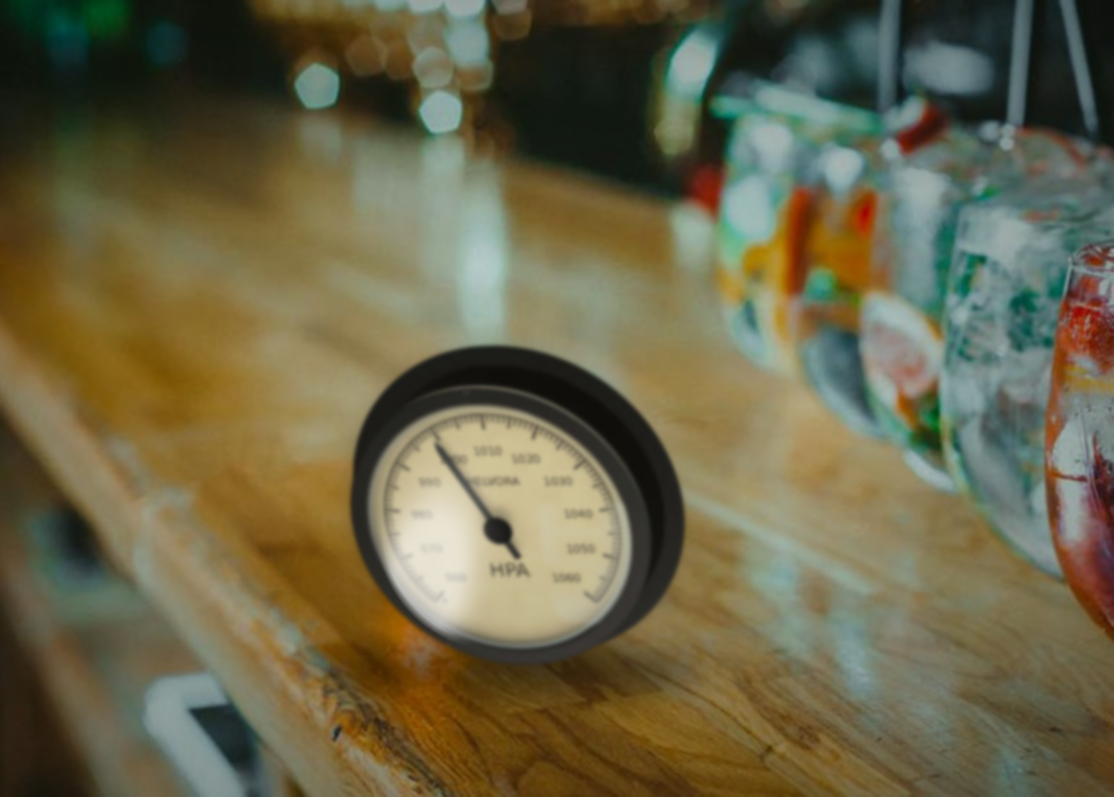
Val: 1000 hPa
